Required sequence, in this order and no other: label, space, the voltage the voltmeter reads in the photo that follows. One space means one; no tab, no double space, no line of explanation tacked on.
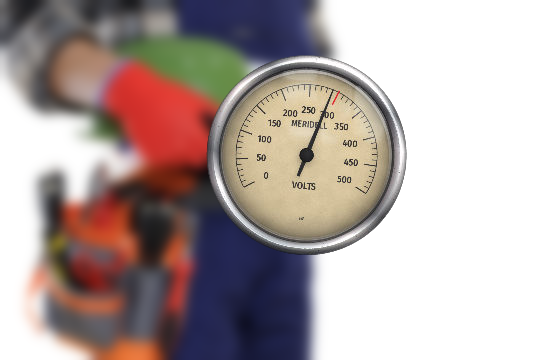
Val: 290 V
